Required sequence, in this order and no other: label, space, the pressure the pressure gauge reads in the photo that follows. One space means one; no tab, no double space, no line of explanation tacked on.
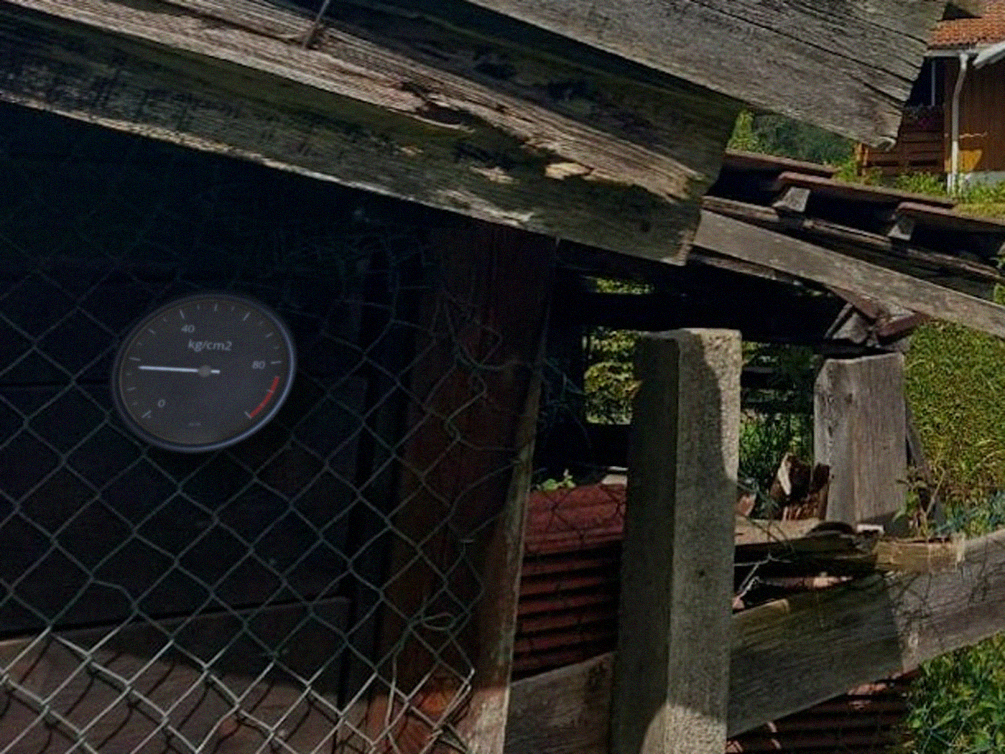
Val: 17.5 kg/cm²
